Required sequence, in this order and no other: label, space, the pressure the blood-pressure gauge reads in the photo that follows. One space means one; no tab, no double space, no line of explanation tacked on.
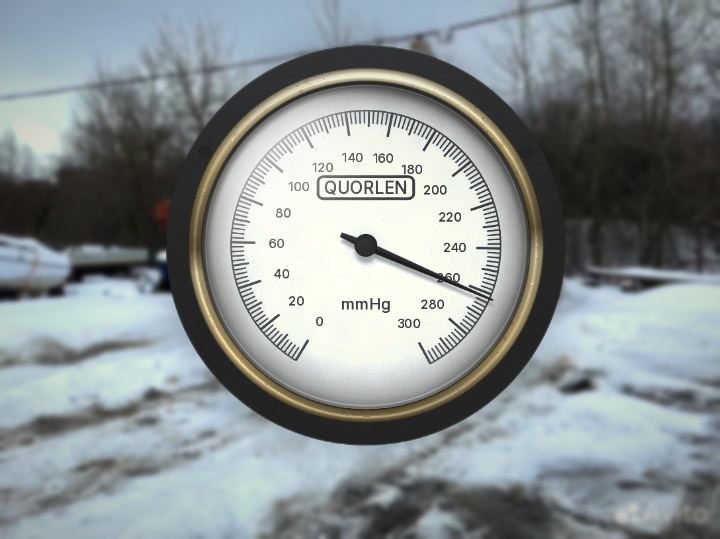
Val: 262 mmHg
